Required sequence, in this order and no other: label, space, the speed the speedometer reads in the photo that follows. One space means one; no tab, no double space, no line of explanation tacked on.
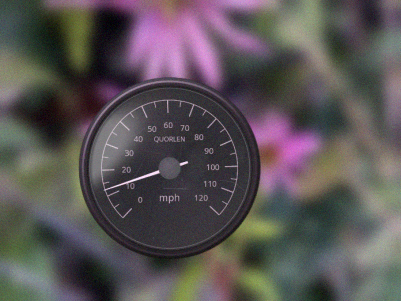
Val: 12.5 mph
